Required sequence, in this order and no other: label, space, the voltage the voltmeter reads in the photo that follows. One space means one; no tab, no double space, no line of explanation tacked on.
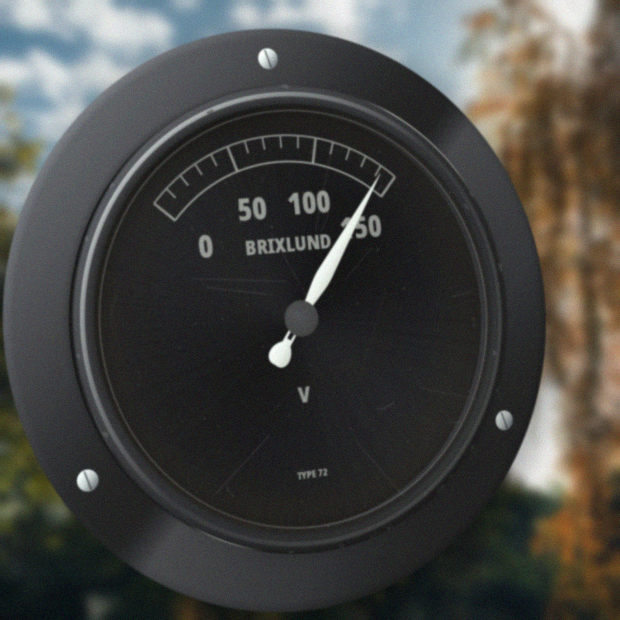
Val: 140 V
